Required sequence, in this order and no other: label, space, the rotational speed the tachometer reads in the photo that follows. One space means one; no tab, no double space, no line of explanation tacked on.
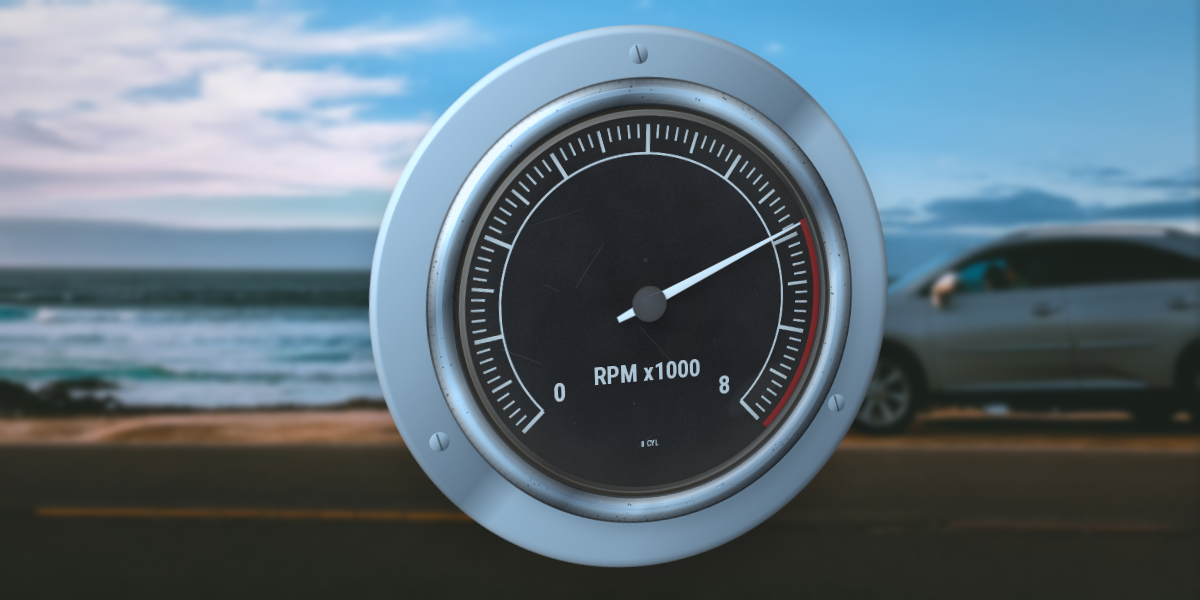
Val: 5900 rpm
